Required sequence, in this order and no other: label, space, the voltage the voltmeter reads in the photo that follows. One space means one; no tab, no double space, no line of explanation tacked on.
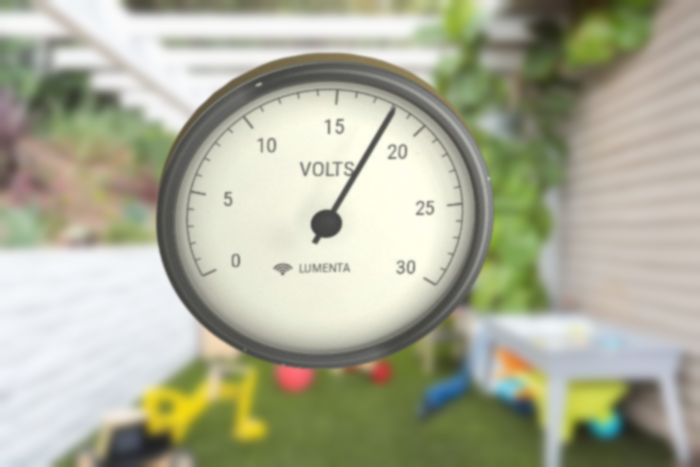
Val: 18 V
